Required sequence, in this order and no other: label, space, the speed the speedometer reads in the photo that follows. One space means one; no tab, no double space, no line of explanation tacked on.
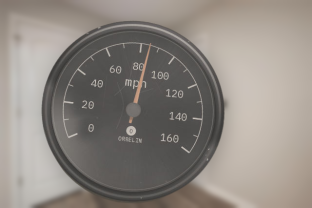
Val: 85 mph
